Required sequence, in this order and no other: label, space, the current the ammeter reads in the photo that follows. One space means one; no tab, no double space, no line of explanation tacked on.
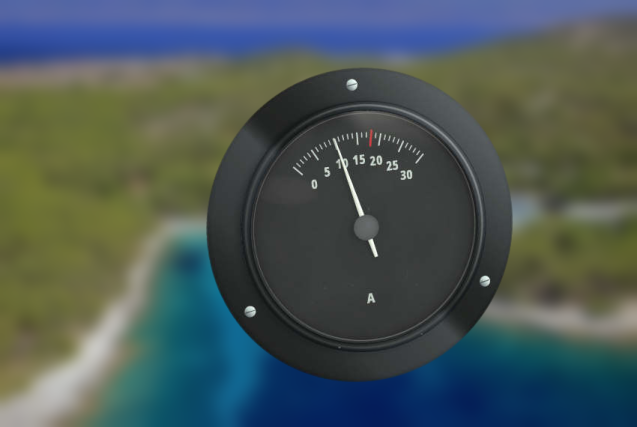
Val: 10 A
